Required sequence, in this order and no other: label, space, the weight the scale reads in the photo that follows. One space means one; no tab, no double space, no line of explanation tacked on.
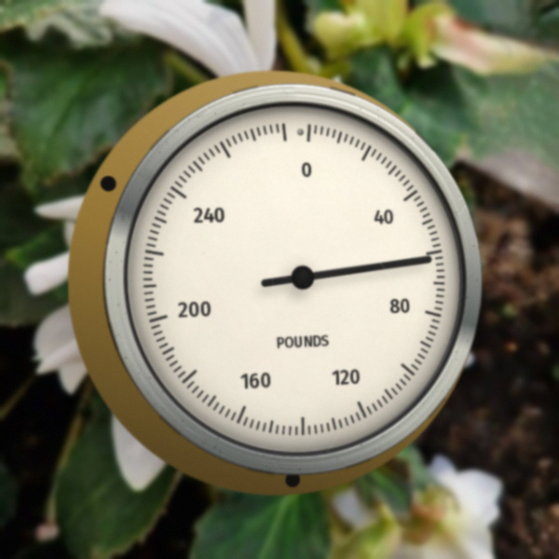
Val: 62 lb
